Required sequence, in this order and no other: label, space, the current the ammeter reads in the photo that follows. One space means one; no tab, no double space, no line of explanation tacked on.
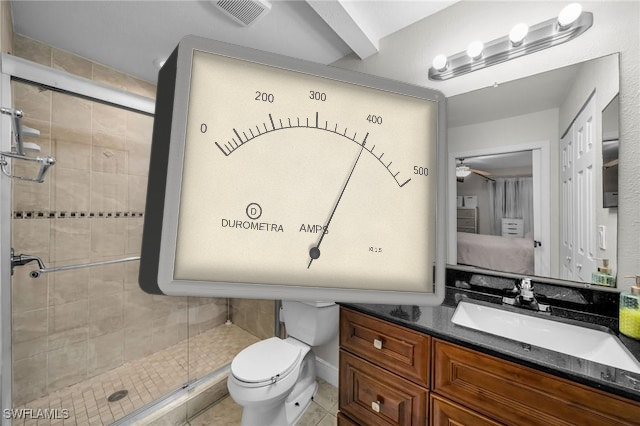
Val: 400 A
